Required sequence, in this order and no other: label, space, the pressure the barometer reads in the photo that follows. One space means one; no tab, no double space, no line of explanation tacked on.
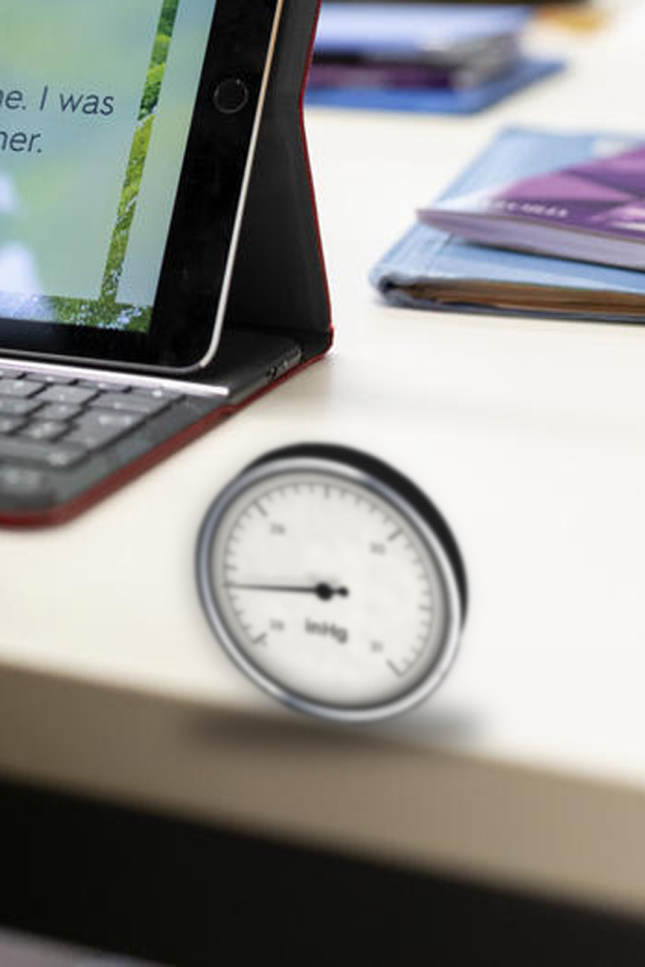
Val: 28.4 inHg
